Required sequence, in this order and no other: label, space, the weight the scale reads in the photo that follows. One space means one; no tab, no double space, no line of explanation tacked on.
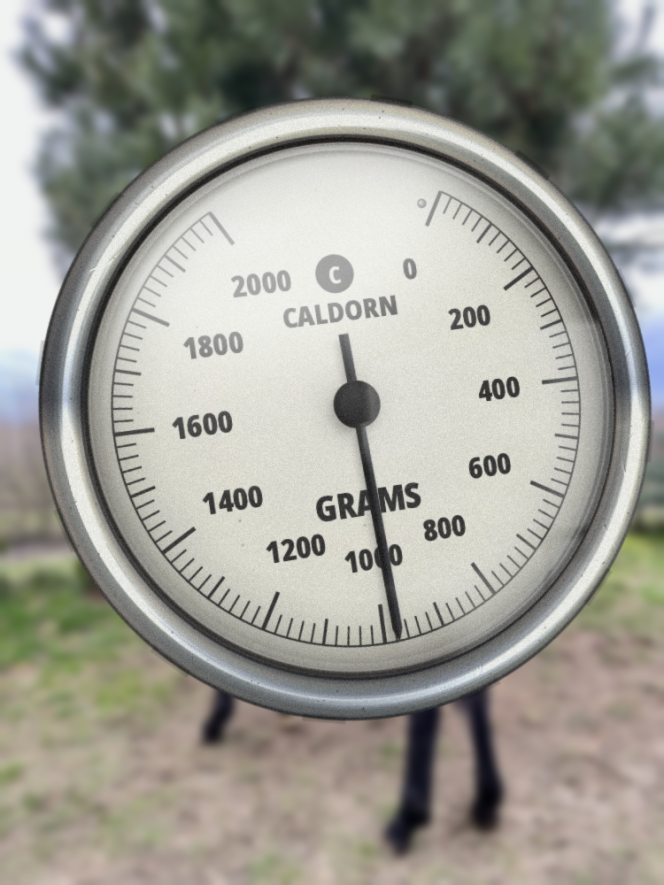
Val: 980 g
